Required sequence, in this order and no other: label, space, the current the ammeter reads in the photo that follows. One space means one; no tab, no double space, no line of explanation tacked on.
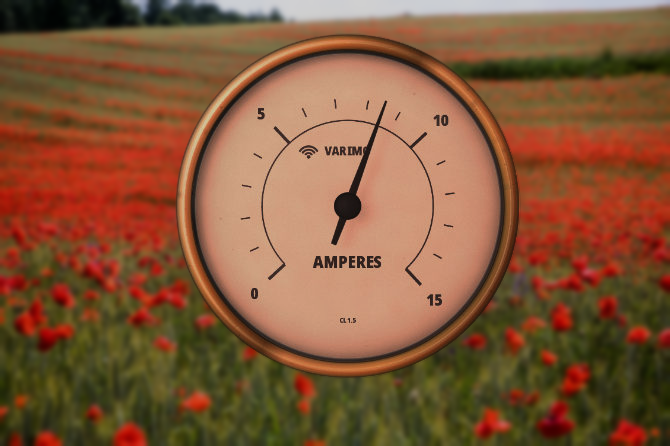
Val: 8.5 A
